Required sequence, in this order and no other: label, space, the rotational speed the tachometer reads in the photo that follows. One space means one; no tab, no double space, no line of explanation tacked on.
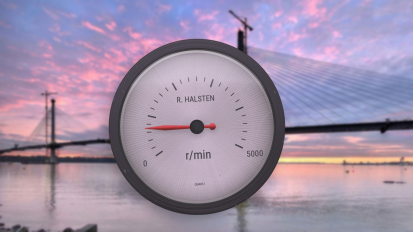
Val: 700 rpm
